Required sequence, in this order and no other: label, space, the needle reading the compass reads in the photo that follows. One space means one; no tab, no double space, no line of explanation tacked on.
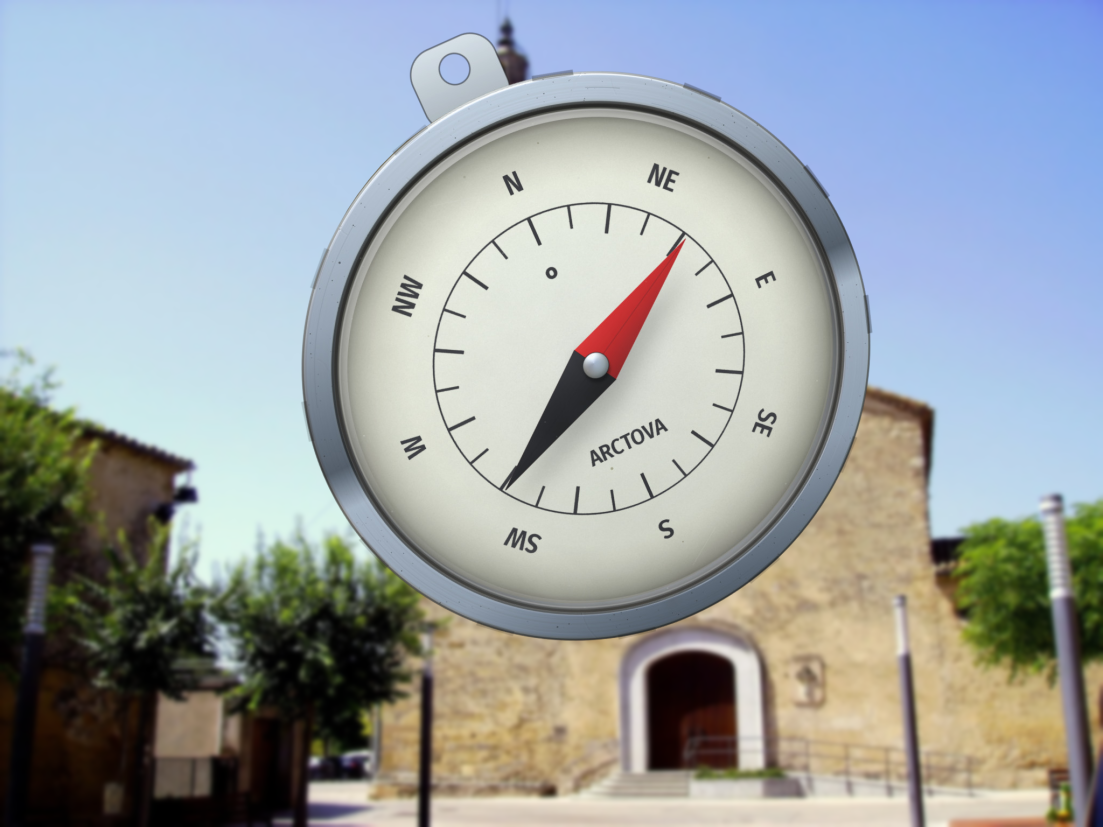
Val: 60 °
